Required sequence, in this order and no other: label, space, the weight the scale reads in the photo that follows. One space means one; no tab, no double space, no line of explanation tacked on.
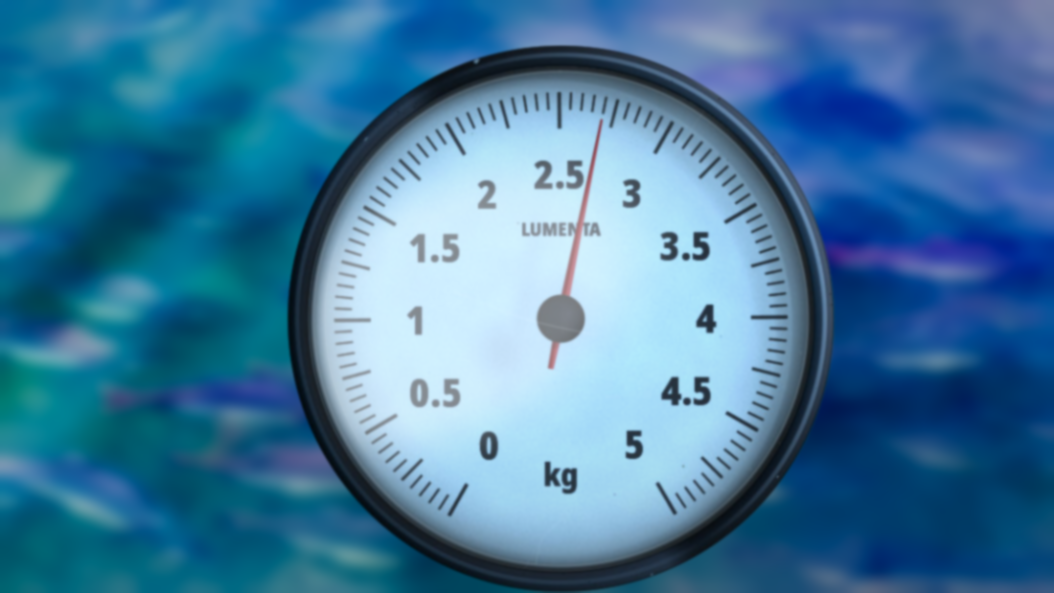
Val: 2.7 kg
